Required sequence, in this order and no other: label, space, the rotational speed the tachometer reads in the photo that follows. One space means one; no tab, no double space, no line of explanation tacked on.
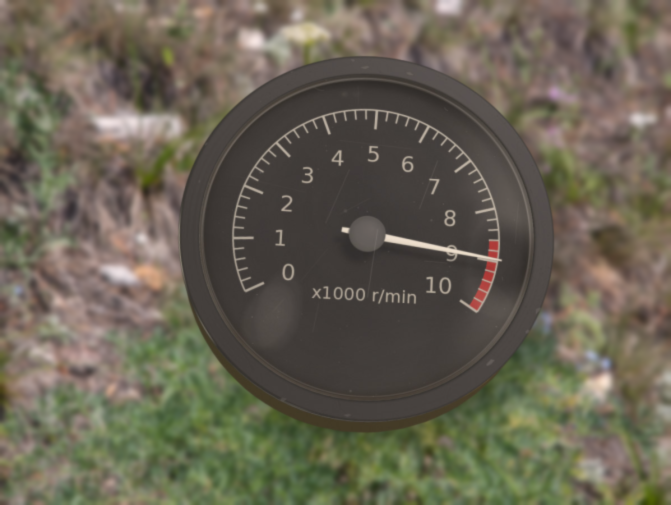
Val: 9000 rpm
